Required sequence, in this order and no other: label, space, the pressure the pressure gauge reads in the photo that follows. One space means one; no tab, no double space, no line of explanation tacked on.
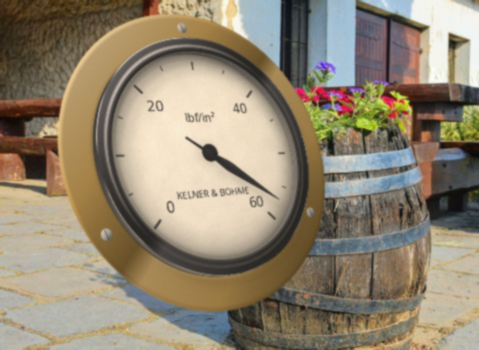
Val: 57.5 psi
